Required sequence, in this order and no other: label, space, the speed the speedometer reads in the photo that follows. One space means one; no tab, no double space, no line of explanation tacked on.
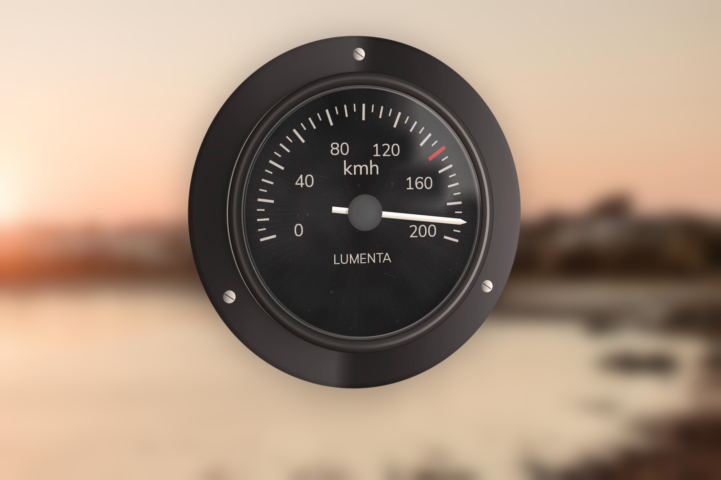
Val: 190 km/h
